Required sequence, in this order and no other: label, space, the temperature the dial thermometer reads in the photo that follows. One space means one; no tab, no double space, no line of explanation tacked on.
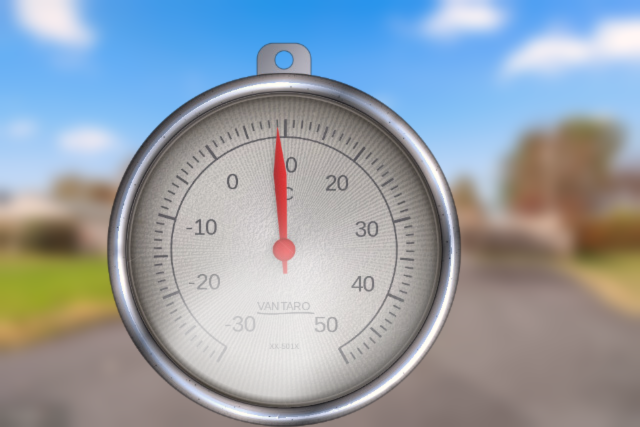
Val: 9 °C
